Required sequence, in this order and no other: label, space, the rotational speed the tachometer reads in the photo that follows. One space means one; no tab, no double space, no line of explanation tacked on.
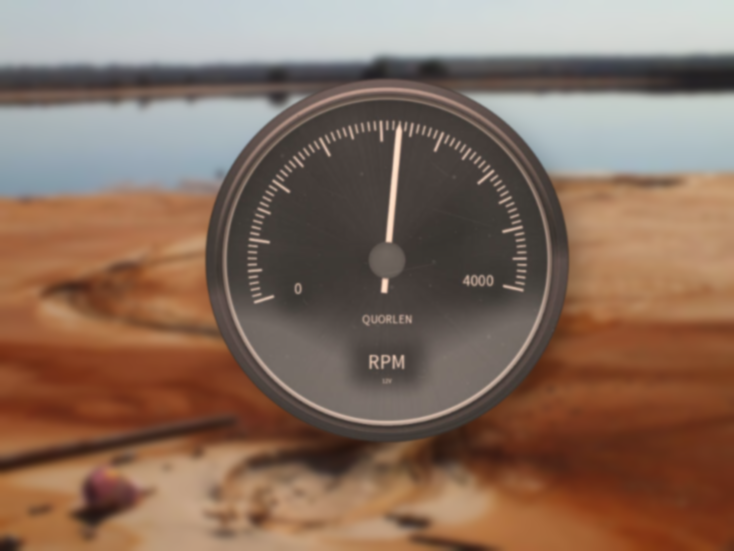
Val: 2150 rpm
